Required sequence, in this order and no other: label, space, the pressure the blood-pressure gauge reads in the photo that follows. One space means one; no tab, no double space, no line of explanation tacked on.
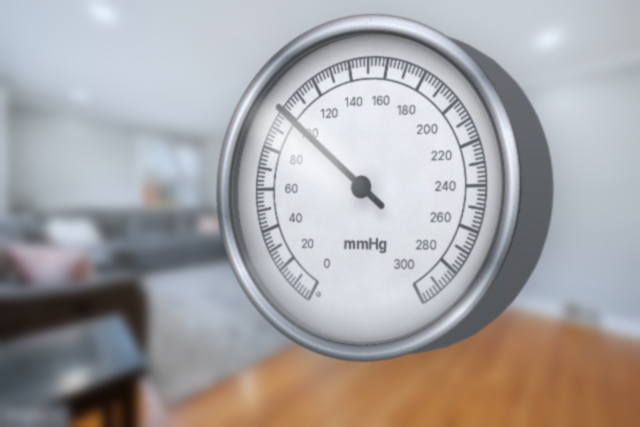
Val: 100 mmHg
